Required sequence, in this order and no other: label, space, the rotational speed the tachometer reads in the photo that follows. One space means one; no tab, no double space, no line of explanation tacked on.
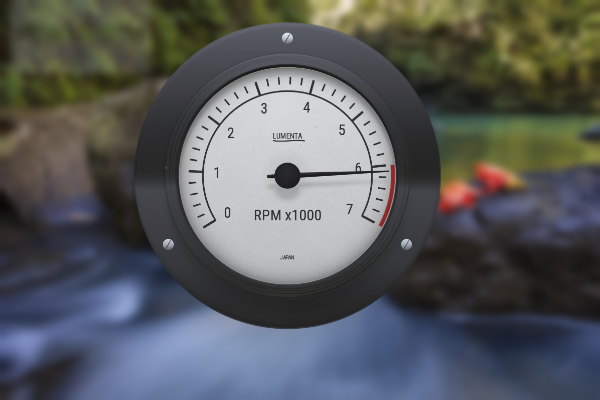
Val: 6100 rpm
